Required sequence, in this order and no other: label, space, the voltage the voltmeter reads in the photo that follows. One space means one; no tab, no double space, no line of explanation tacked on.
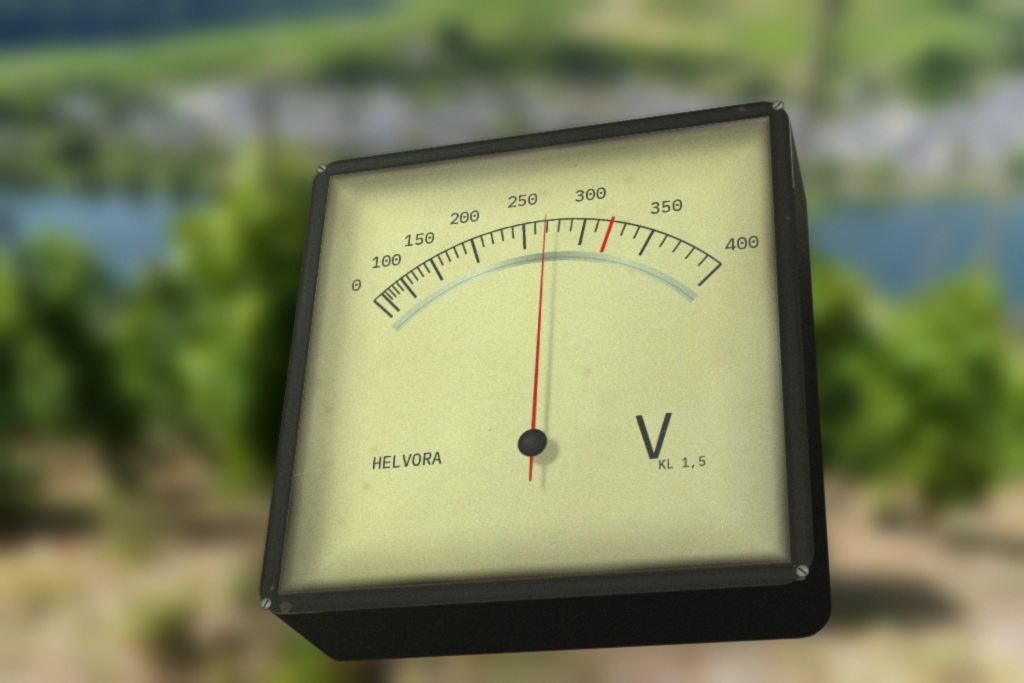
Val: 270 V
